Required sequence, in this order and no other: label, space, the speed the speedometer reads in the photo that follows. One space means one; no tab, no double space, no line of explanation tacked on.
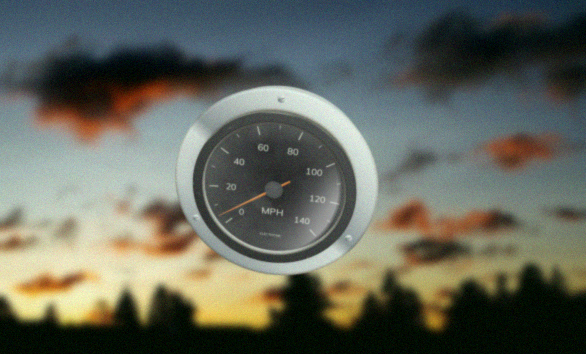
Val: 5 mph
